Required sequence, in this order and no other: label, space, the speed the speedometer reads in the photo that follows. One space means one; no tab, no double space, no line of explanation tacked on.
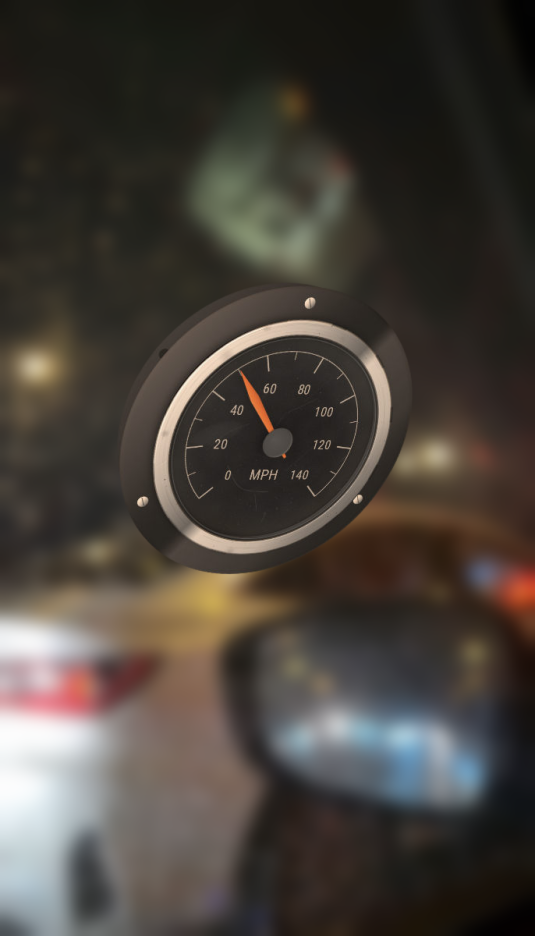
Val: 50 mph
